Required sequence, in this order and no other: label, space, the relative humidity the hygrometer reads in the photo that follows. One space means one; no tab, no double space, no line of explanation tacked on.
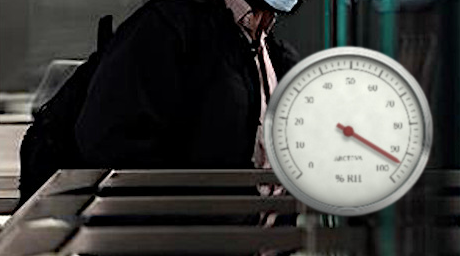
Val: 94 %
